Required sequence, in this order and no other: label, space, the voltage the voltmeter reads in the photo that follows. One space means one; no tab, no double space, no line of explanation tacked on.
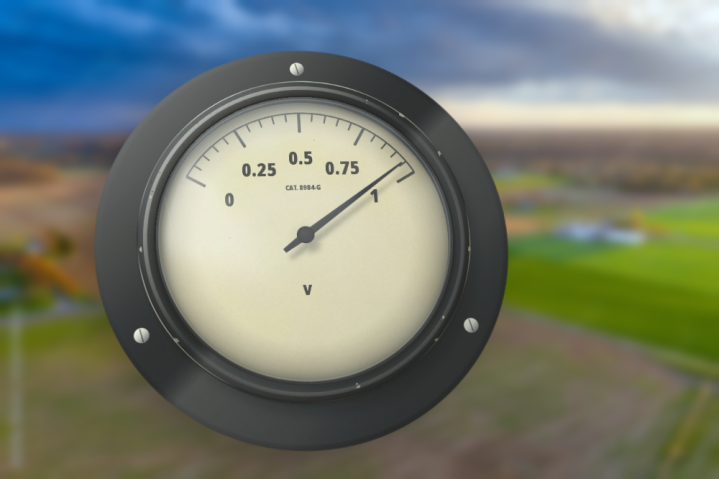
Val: 0.95 V
